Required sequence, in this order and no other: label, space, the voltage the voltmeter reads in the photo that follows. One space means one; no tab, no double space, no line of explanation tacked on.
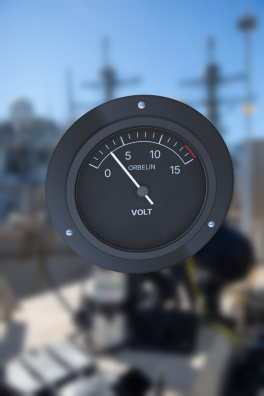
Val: 3 V
